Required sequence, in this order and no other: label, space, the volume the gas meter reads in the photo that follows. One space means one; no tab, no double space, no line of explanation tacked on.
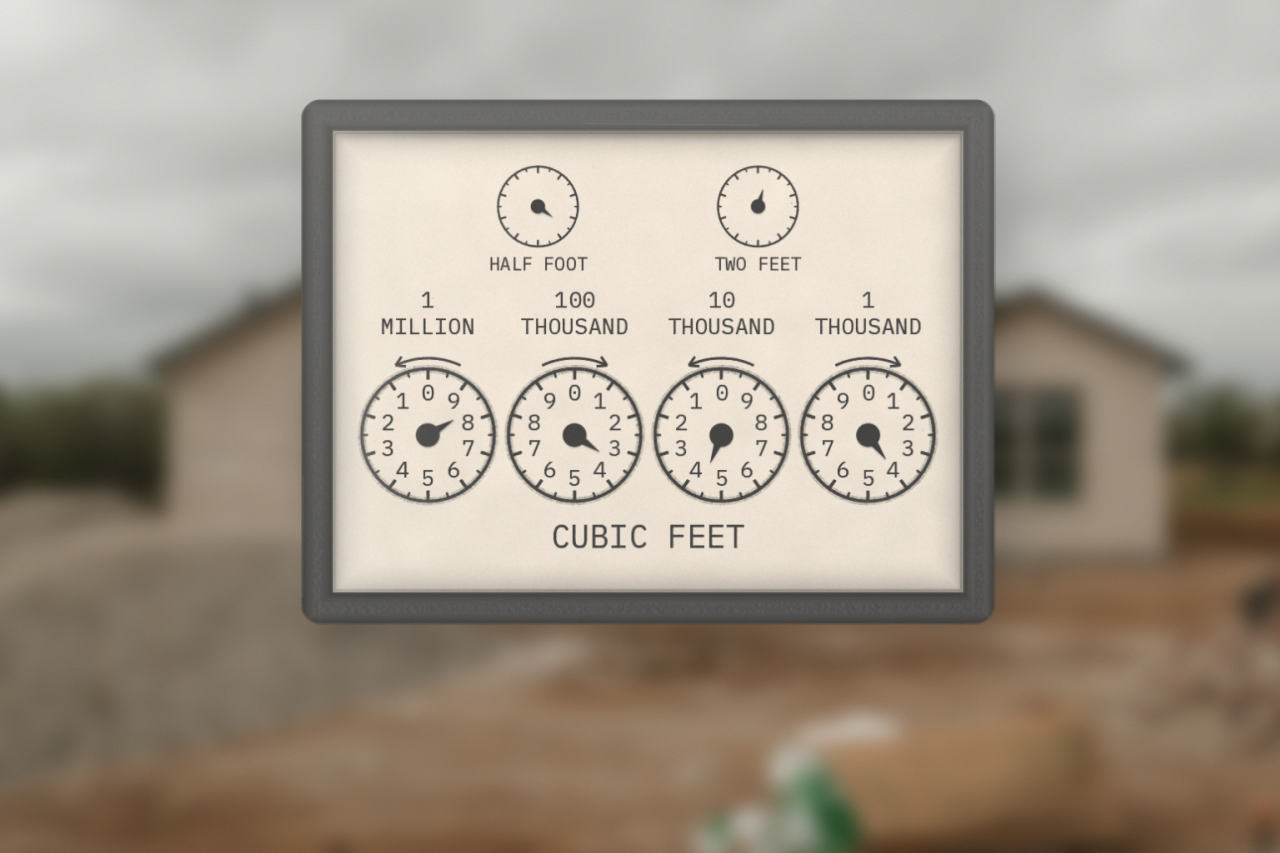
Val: 834400 ft³
